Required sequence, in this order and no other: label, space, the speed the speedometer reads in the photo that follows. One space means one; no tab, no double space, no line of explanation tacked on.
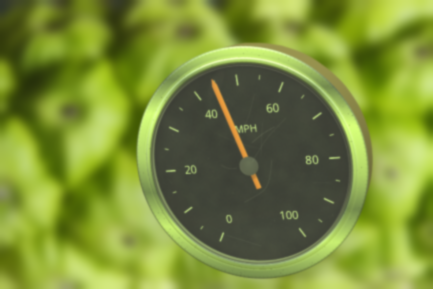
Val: 45 mph
